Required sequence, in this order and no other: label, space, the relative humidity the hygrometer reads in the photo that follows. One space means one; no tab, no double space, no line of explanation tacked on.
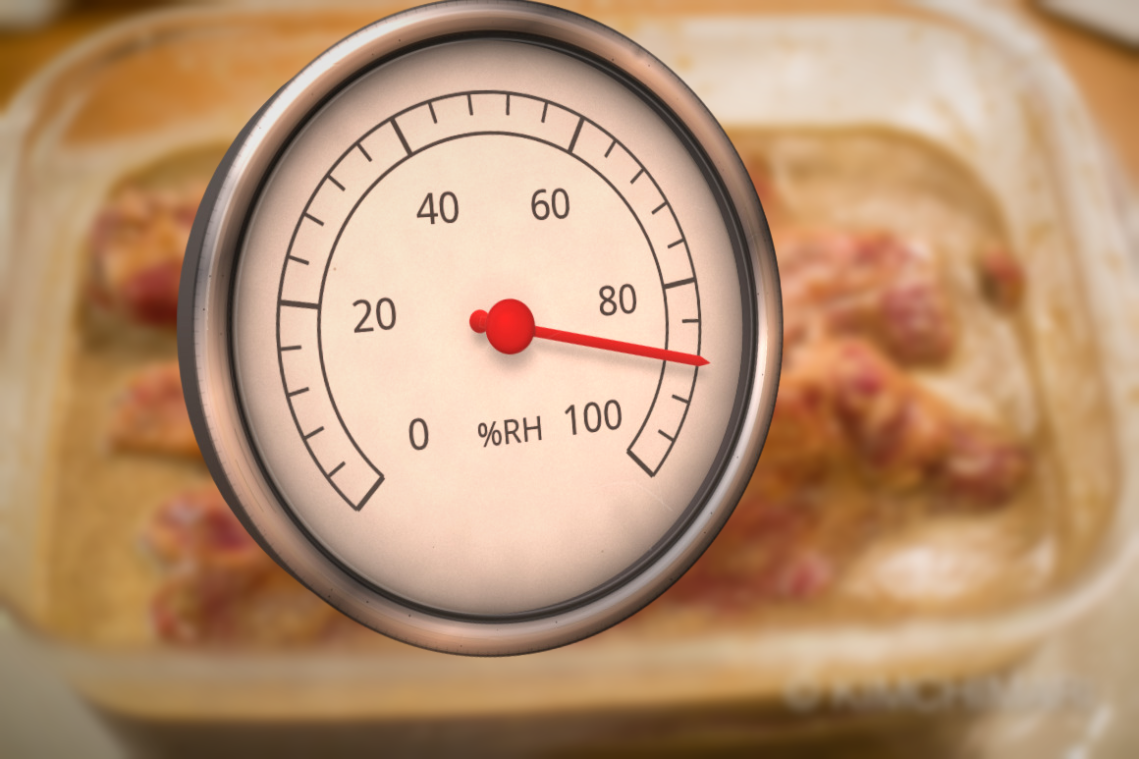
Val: 88 %
